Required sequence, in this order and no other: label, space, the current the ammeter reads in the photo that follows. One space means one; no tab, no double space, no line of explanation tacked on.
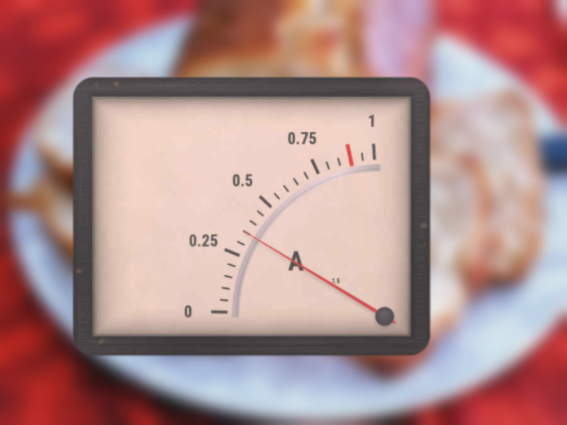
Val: 0.35 A
